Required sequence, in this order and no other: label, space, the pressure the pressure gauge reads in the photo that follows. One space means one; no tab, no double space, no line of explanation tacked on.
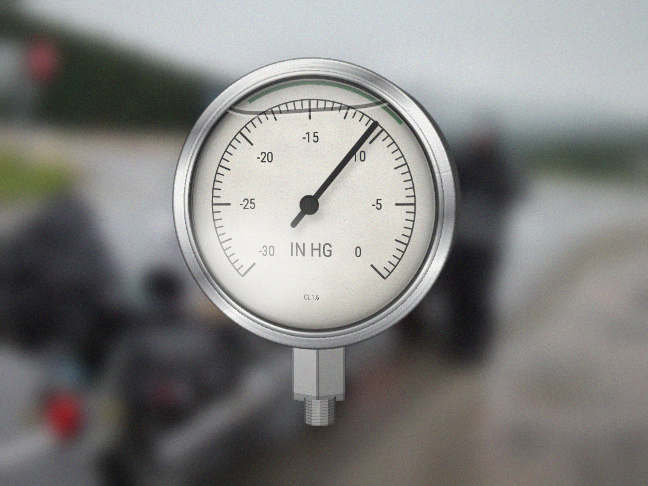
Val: -10.5 inHg
